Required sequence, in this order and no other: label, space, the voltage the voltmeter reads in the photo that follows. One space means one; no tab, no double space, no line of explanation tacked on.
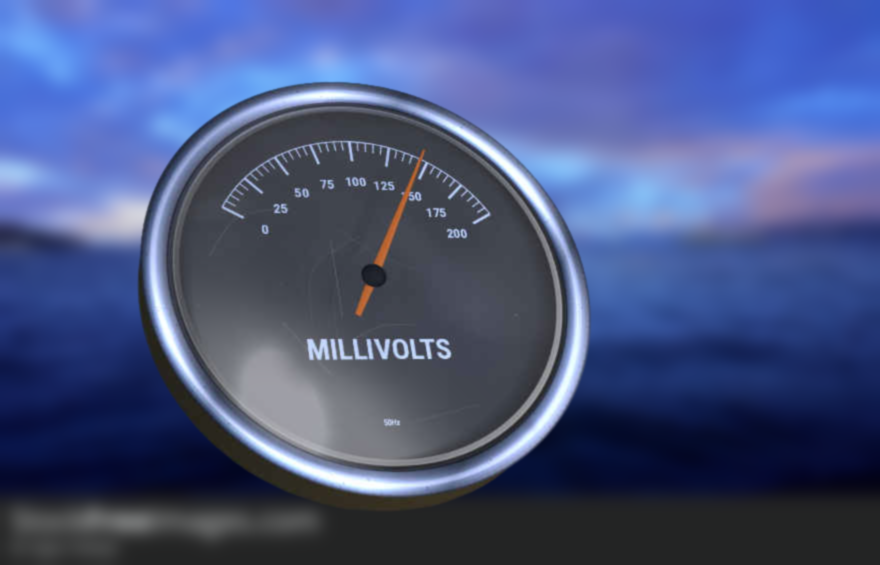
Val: 145 mV
